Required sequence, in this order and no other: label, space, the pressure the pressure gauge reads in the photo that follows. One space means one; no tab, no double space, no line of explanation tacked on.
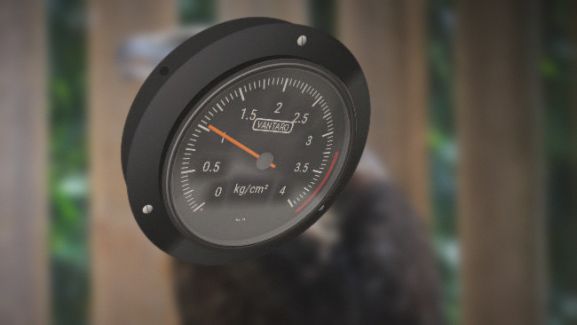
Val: 1.05 kg/cm²
